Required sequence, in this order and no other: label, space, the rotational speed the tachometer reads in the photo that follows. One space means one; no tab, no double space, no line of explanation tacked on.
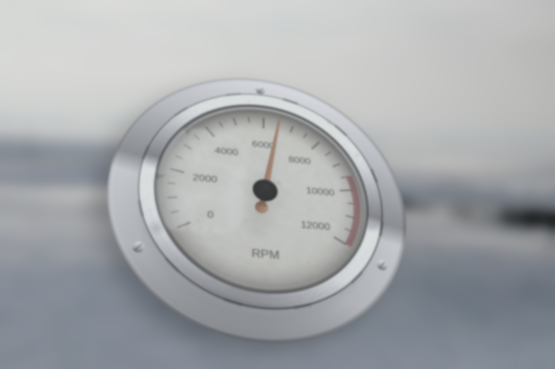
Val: 6500 rpm
